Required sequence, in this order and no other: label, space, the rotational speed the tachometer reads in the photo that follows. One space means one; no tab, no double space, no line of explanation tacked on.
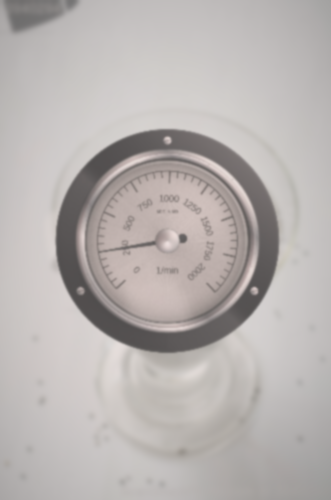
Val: 250 rpm
